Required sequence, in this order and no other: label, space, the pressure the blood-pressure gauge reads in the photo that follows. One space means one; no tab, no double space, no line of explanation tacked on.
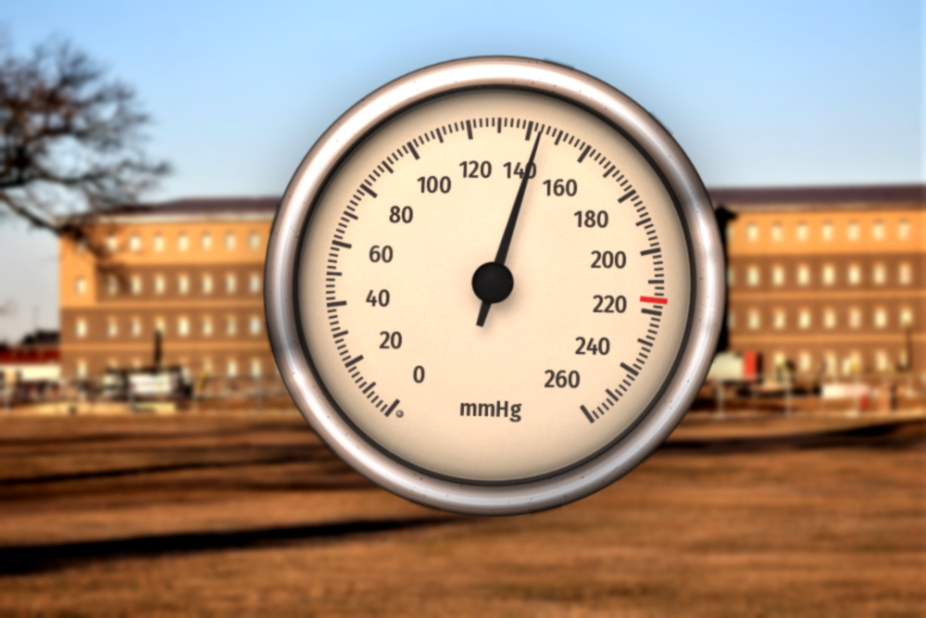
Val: 144 mmHg
